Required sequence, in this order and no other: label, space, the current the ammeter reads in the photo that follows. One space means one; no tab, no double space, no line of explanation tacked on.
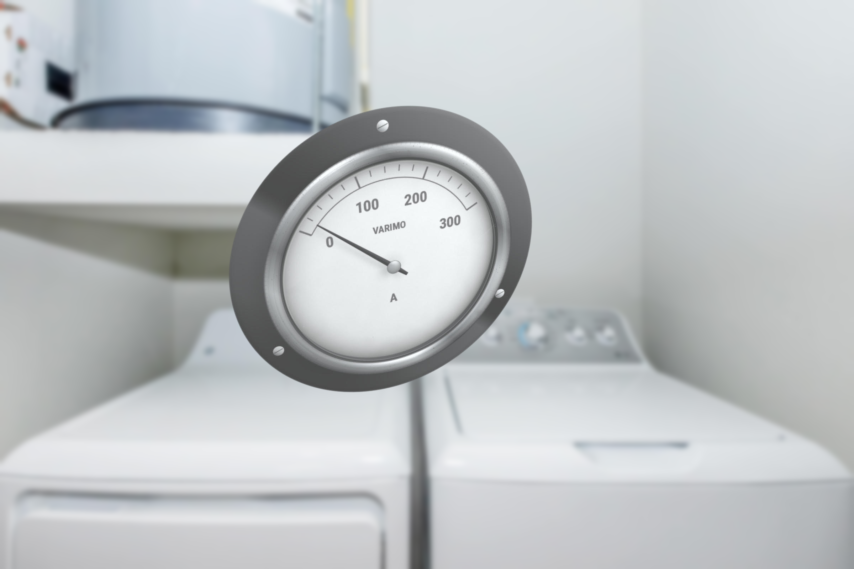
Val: 20 A
